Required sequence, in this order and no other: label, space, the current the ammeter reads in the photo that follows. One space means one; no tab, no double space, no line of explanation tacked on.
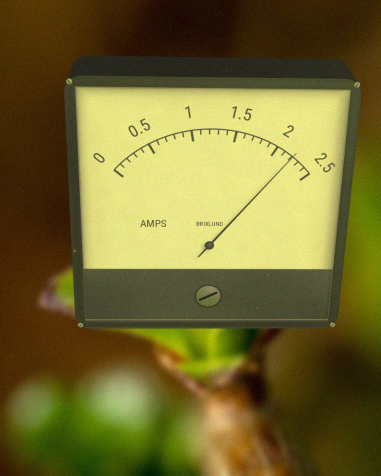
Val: 2.2 A
